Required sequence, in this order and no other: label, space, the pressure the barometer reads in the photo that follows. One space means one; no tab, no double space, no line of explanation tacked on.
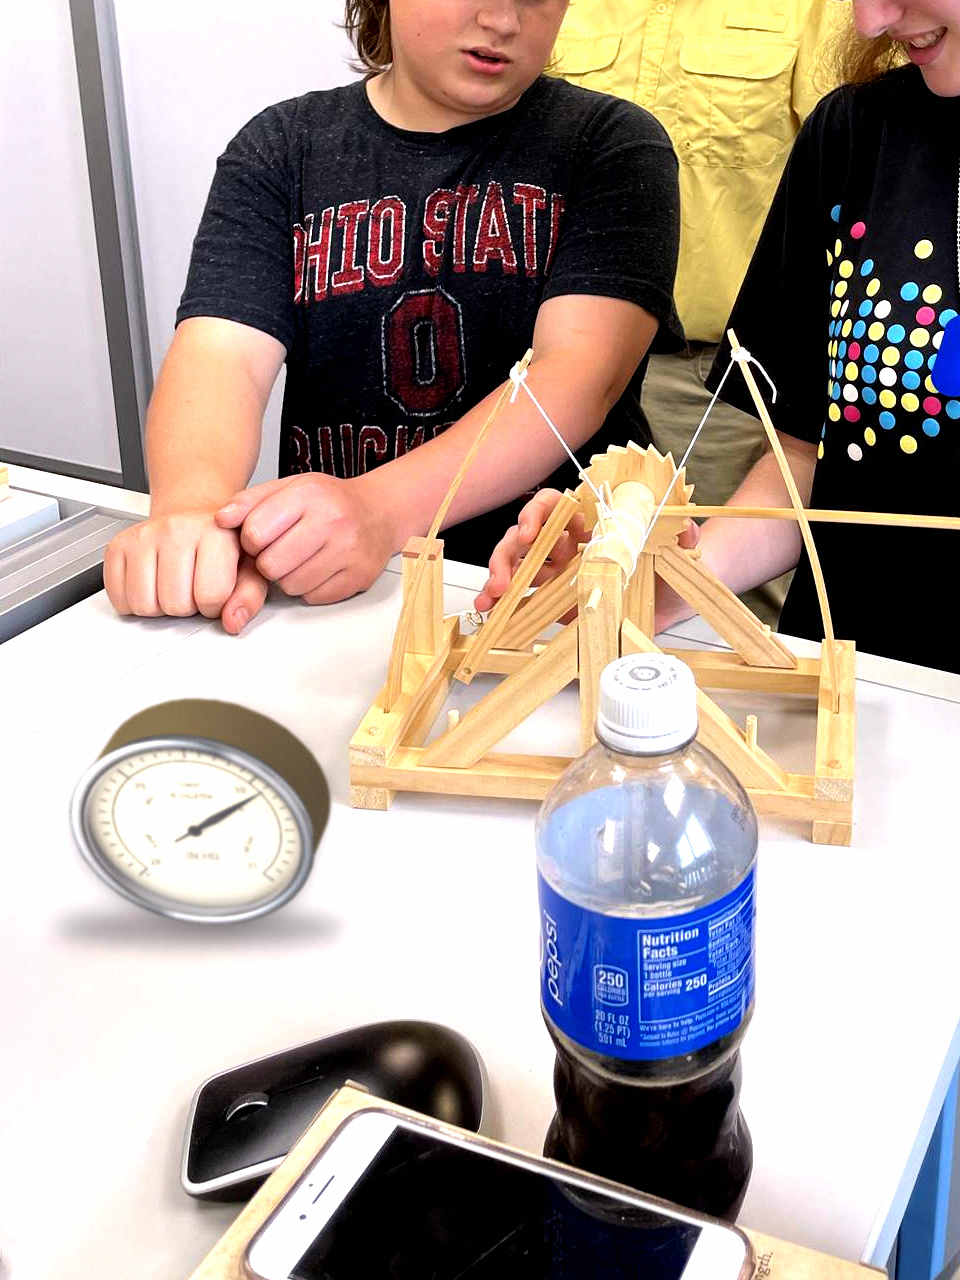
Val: 30.1 inHg
